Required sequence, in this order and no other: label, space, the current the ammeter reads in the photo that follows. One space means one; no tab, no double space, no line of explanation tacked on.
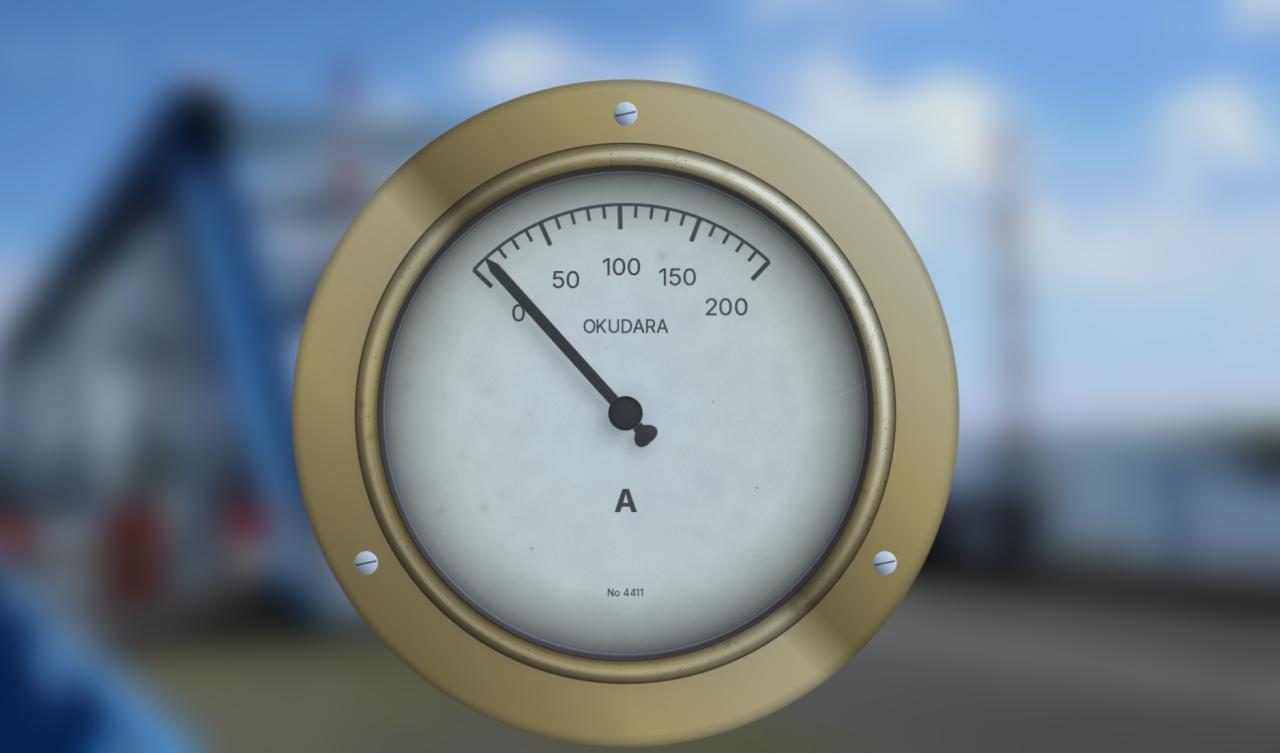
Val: 10 A
